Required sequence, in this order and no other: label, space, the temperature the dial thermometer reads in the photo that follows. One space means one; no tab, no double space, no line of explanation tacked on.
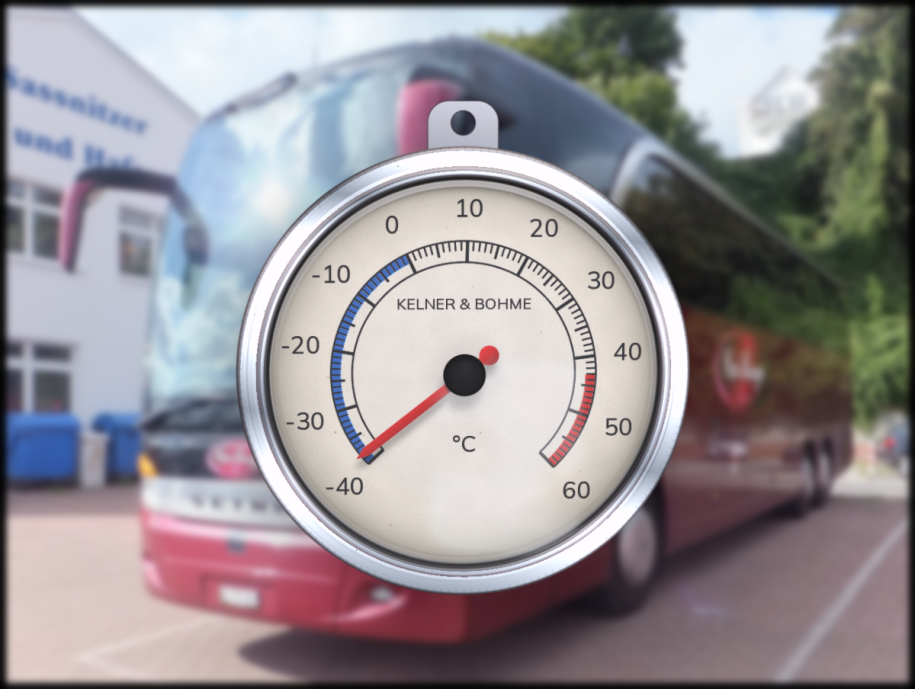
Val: -38 °C
